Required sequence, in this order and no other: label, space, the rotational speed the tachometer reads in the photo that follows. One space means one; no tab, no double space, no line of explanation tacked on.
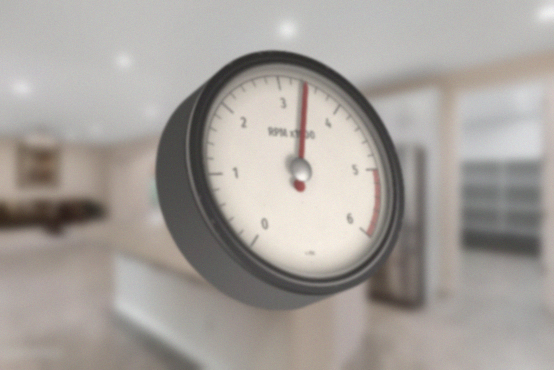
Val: 3400 rpm
